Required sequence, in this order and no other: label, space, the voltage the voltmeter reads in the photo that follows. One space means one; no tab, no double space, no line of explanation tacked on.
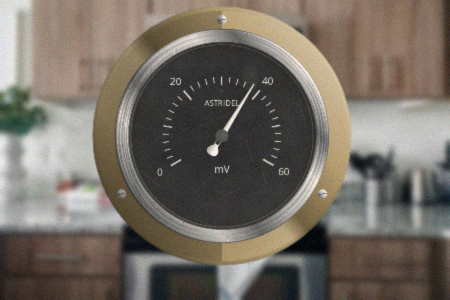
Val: 38 mV
